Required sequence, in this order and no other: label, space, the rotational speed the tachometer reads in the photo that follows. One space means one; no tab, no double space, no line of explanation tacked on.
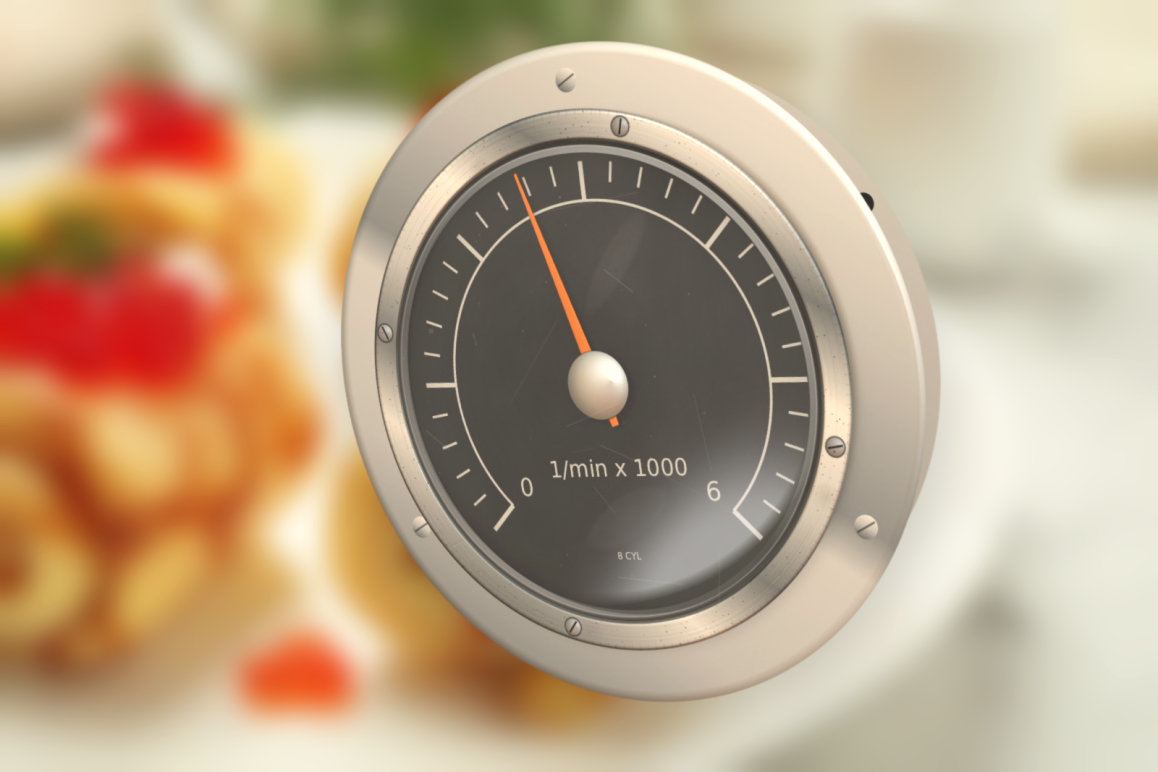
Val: 2600 rpm
